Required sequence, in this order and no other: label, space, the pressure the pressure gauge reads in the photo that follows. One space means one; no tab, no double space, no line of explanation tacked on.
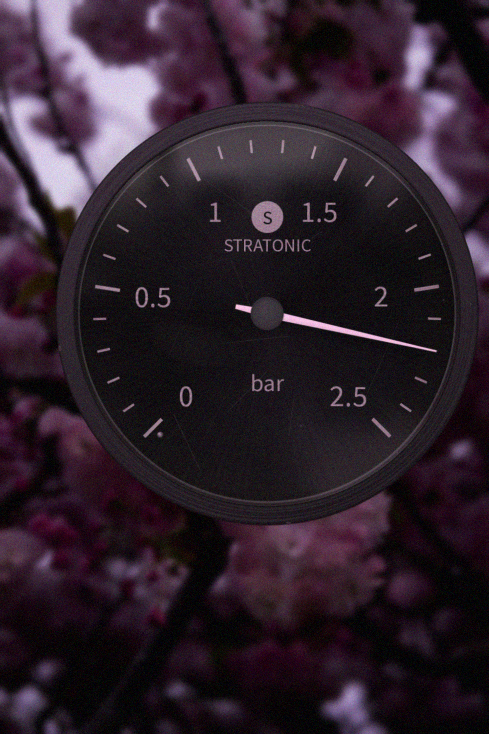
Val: 2.2 bar
